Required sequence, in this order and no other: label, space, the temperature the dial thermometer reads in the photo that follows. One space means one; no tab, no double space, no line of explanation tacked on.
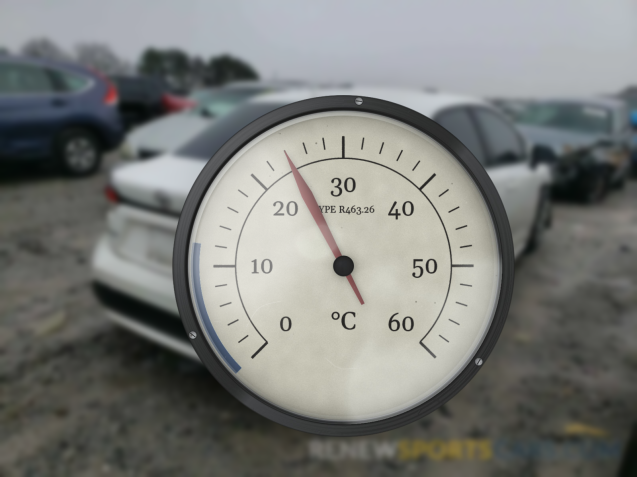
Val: 24 °C
